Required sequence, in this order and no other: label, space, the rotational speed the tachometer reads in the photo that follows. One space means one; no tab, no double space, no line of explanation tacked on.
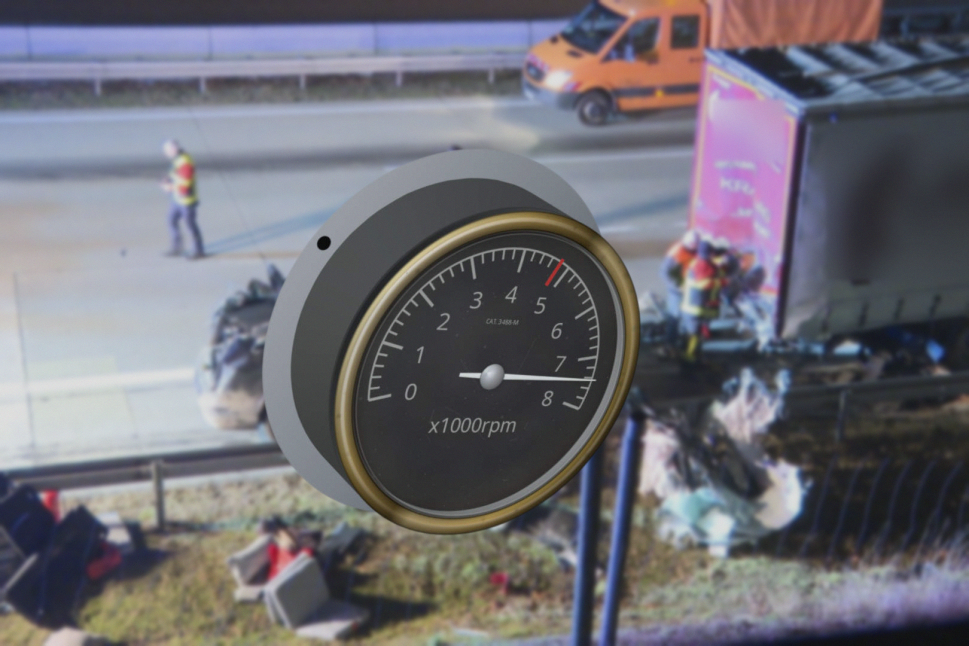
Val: 7400 rpm
